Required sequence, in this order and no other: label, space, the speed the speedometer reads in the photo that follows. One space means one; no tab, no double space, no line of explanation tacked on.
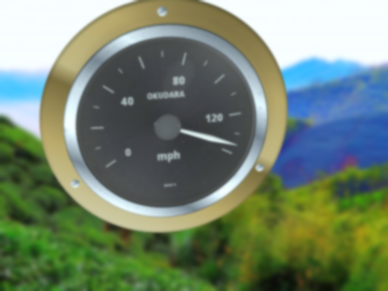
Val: 135 mph
